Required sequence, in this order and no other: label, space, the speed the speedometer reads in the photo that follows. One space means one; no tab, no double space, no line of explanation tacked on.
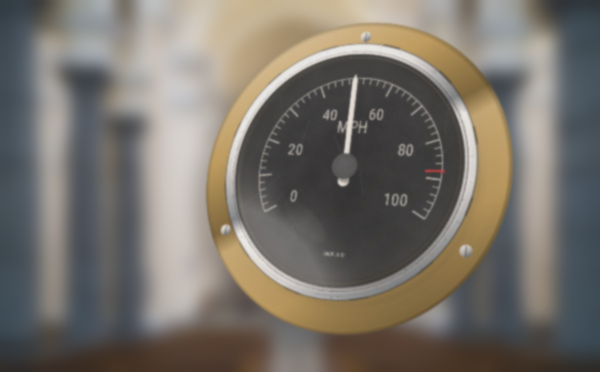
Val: 50 mph
